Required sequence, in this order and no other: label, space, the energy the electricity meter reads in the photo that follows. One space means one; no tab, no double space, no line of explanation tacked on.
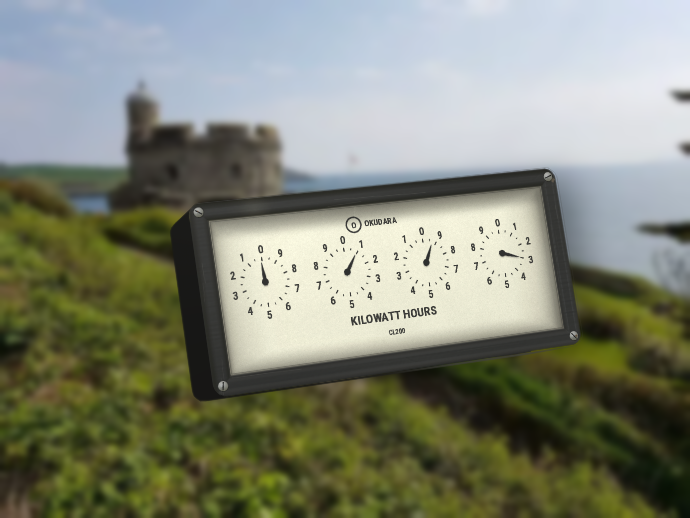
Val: 93 kWh
